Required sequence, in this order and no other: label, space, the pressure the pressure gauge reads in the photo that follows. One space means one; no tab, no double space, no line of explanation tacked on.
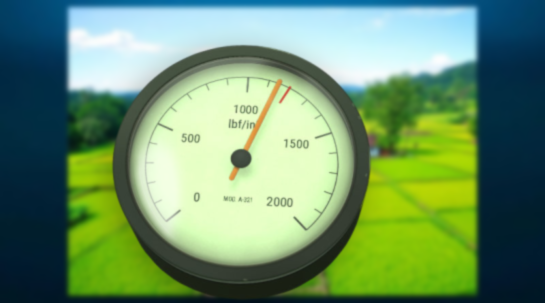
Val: 1150 psi
